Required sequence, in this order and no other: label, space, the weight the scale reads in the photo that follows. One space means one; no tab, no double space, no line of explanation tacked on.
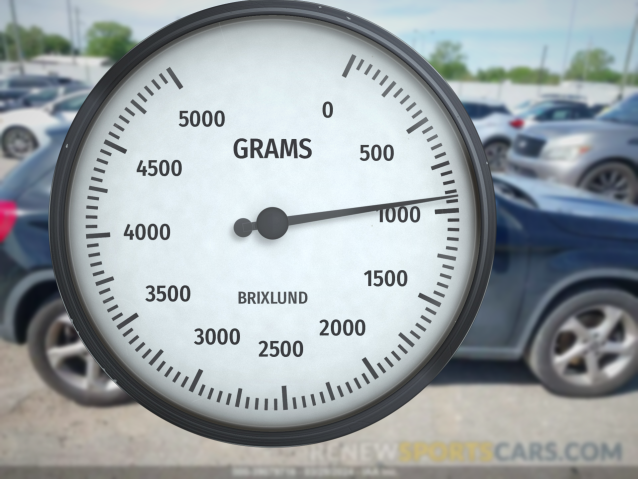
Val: 925 g
